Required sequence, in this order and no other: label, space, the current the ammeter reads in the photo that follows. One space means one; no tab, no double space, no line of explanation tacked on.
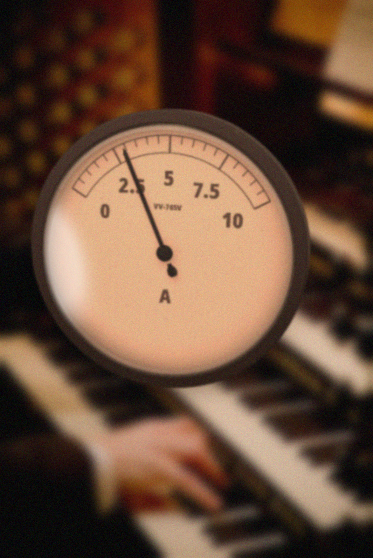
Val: 3 A
